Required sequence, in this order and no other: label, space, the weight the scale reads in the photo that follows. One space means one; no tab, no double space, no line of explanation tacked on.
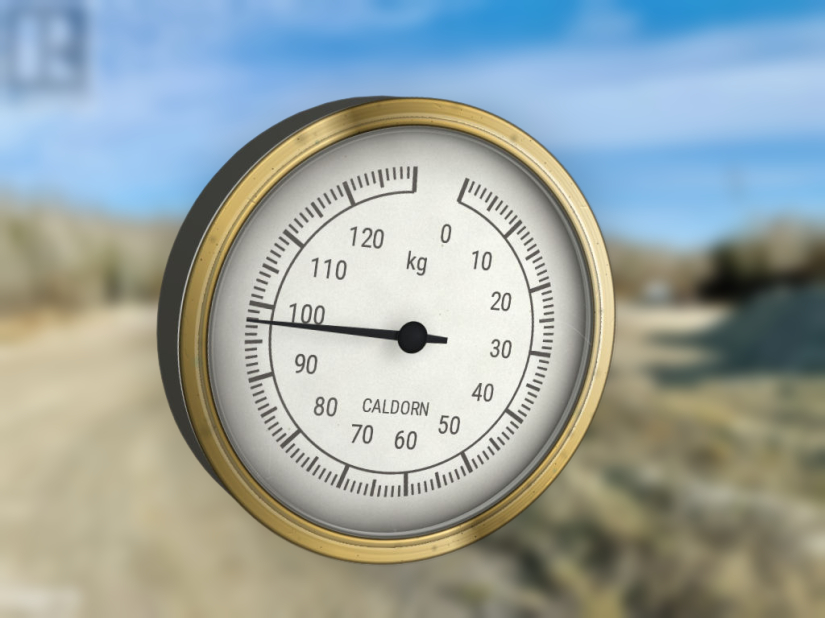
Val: 98 kg
